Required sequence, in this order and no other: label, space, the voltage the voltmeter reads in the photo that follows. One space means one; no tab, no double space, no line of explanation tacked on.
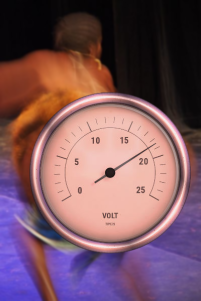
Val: 18.5 V
